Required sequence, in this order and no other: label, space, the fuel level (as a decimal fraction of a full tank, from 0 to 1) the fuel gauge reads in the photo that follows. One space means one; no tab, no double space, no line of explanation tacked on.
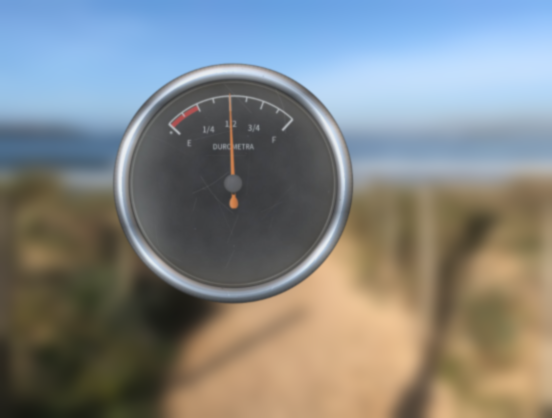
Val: 0.5
